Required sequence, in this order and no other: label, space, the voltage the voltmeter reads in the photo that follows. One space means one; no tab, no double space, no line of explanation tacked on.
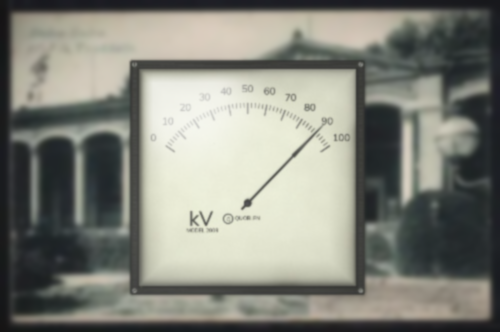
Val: 90 kV
